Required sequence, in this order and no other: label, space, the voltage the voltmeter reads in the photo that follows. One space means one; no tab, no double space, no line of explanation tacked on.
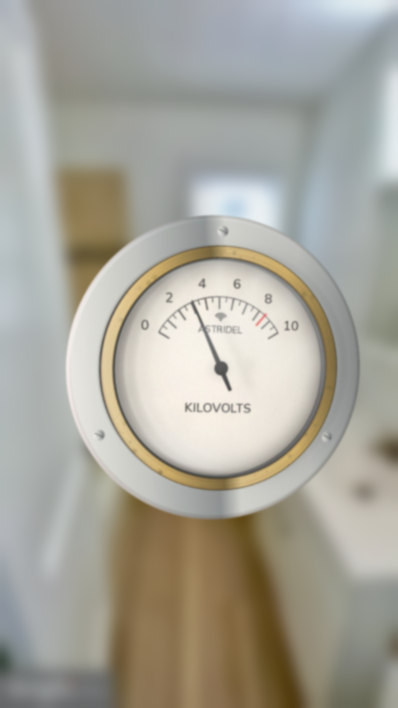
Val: 3 kV
